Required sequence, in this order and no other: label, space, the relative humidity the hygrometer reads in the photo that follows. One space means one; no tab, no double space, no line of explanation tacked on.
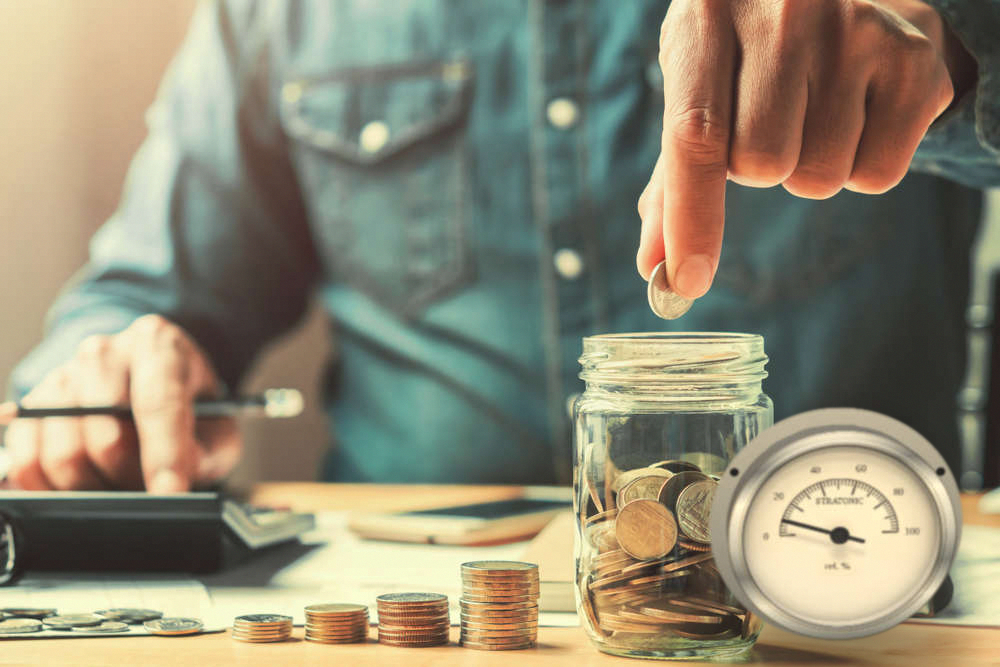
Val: 10 %
